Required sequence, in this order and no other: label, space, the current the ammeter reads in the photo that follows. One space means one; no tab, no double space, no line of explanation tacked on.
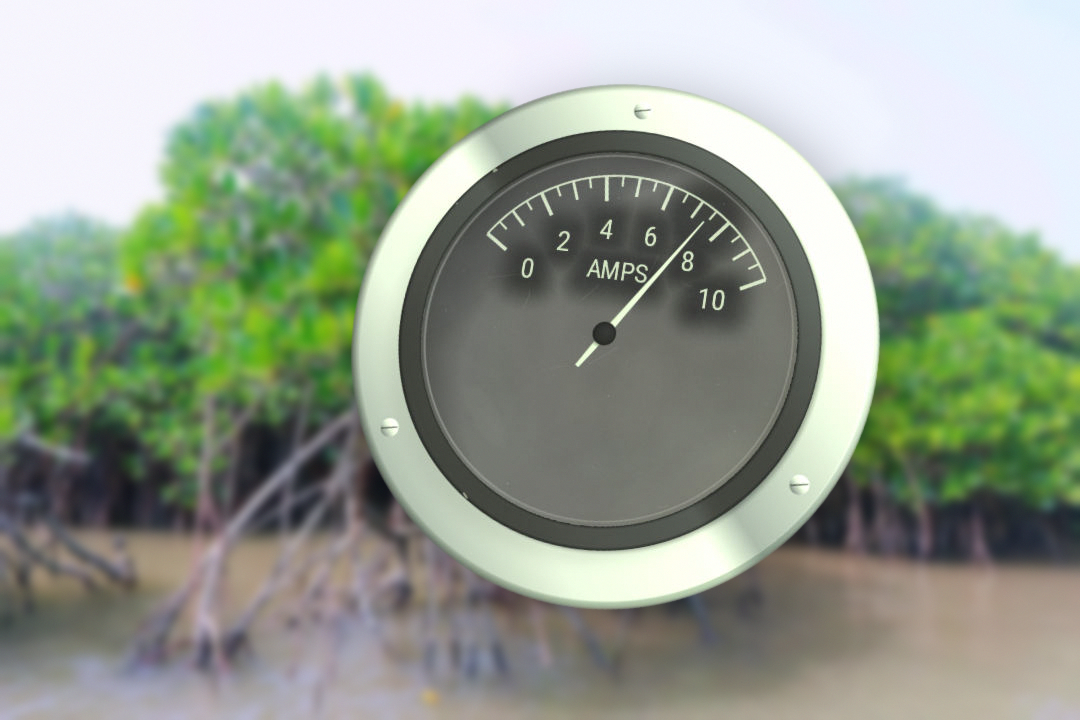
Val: 7.5 A
